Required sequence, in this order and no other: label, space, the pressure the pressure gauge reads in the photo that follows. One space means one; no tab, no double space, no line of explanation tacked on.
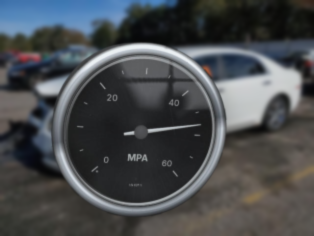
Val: 47.5 MPa
